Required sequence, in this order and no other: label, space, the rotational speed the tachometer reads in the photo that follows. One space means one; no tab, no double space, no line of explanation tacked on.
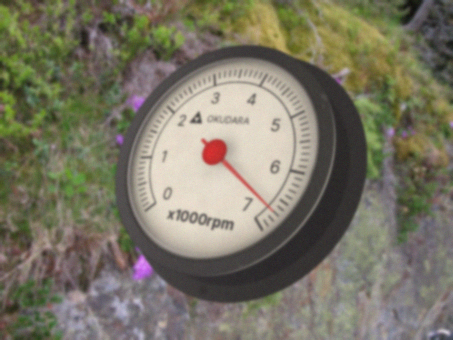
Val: 6700 rpm
